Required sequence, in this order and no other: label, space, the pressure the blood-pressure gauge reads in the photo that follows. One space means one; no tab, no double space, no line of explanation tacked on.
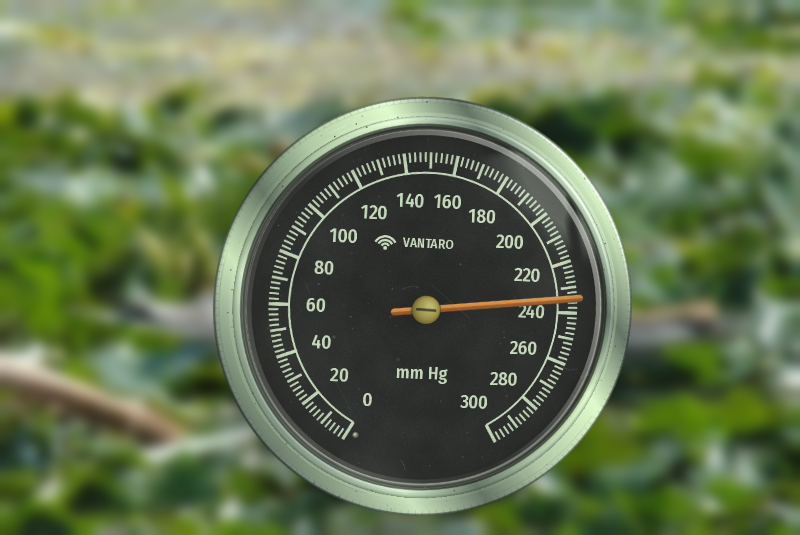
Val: 234 mmHg
